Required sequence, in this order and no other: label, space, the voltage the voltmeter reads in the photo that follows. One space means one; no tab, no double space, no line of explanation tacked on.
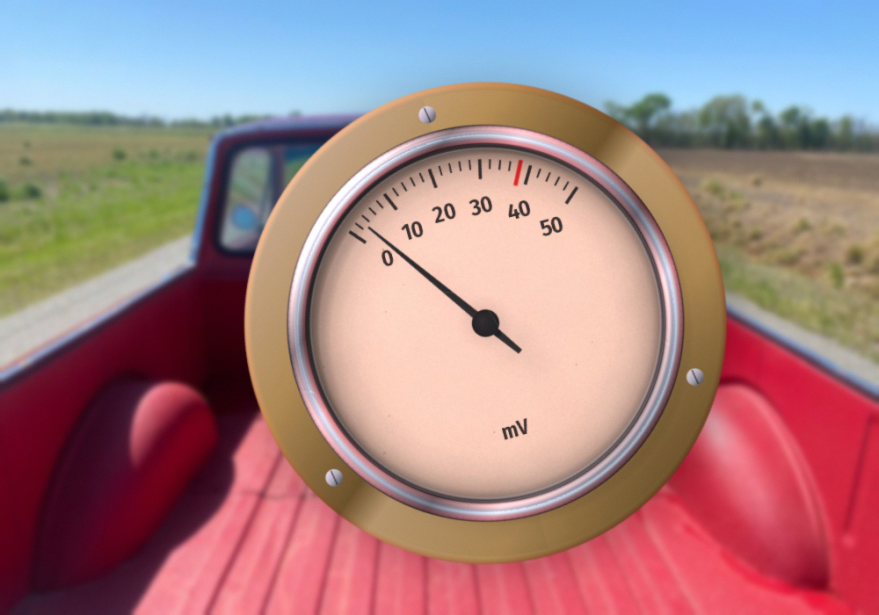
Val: 3 mV
